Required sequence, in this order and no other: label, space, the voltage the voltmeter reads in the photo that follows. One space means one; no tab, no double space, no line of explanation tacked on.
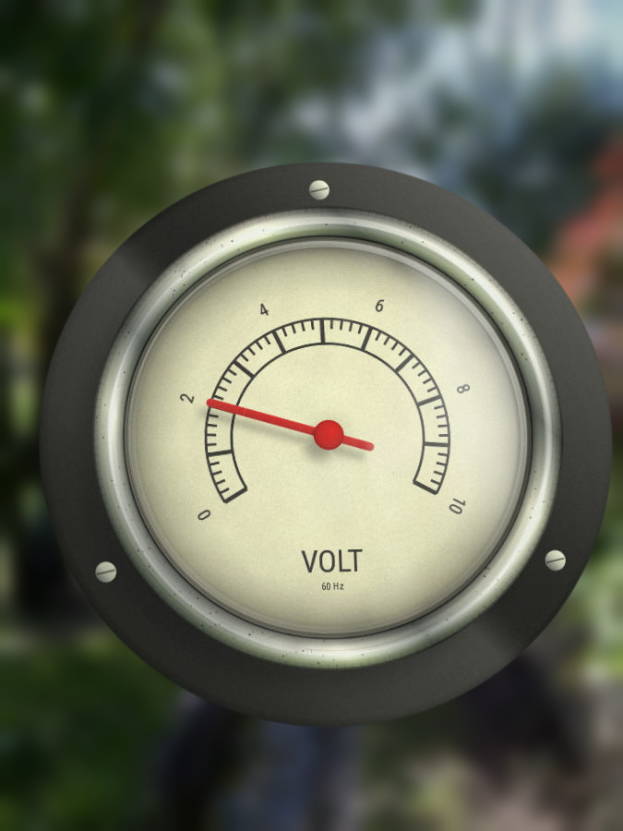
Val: 2 V
